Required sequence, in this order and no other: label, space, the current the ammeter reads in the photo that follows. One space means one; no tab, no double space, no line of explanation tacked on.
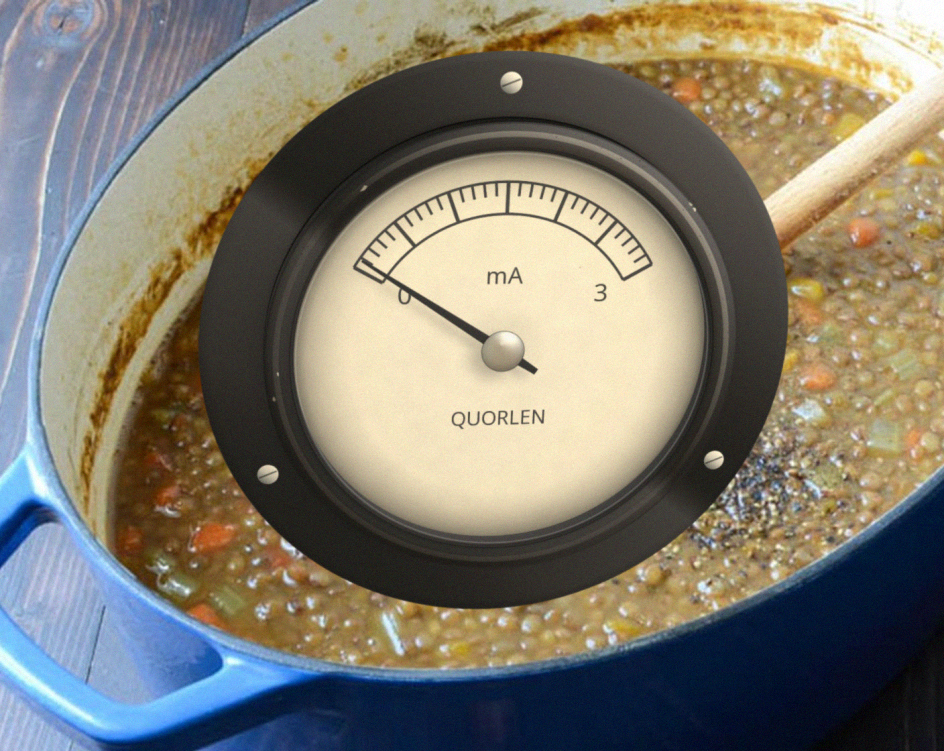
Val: 0.1 mA
